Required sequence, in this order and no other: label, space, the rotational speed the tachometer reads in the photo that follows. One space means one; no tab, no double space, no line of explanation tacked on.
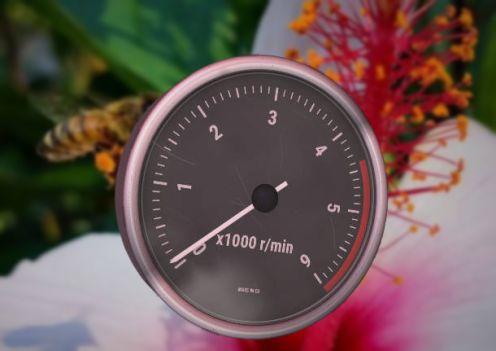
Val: 100 rpm
